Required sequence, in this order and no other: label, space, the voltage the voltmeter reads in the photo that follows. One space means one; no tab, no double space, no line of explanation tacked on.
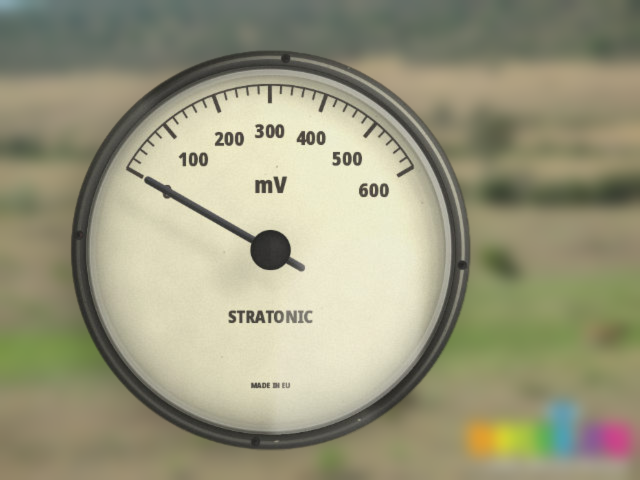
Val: 0 mV
